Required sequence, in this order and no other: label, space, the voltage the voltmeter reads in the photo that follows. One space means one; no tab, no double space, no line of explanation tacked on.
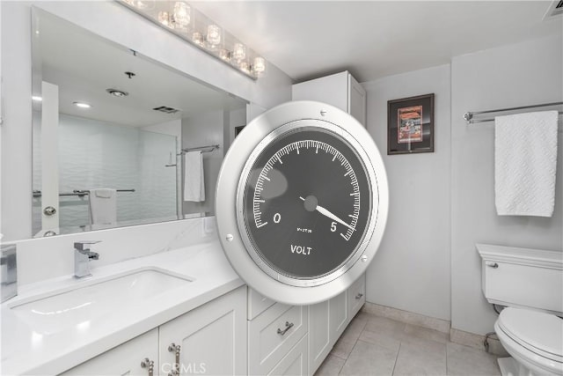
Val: 4.75 V
